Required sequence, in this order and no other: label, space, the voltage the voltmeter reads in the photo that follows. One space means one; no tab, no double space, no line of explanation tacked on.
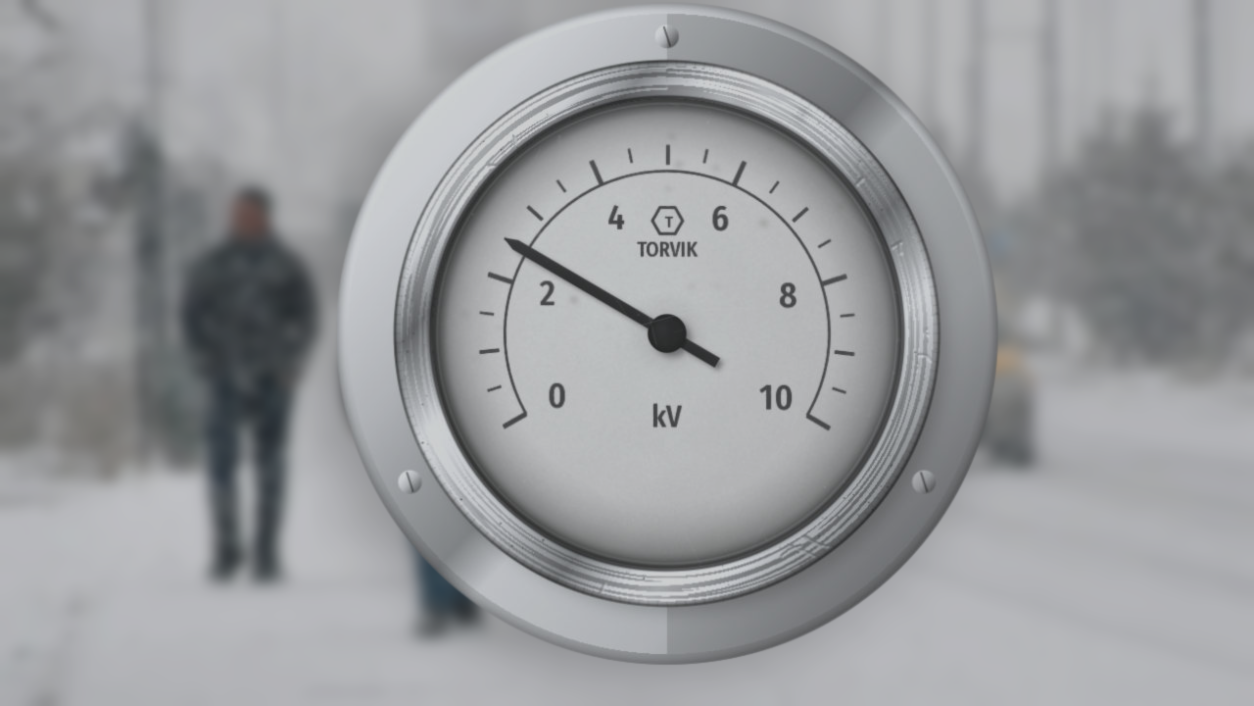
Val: 2.5 kV
